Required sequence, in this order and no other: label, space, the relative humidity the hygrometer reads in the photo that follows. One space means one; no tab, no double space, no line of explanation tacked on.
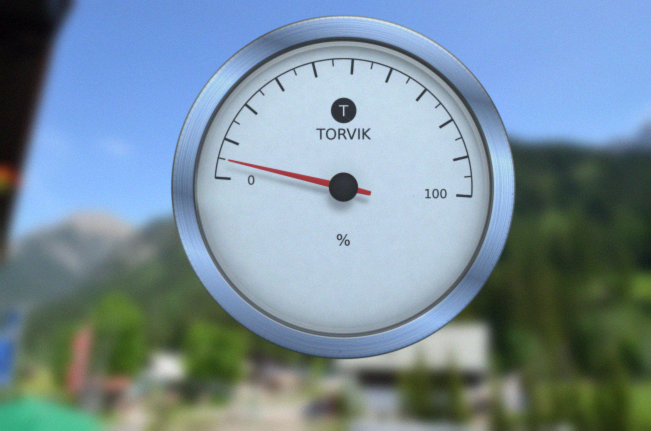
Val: 5 %
